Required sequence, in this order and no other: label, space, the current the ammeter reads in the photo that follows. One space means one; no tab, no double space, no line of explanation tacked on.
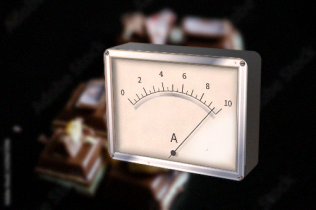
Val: 9.5 A
